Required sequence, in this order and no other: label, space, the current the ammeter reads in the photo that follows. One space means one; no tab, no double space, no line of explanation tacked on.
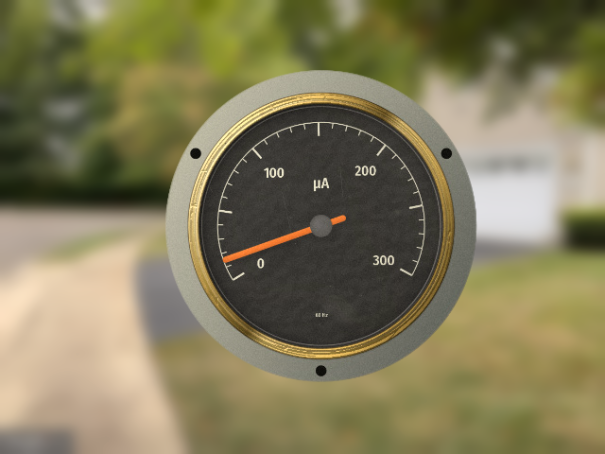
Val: 15 µA
